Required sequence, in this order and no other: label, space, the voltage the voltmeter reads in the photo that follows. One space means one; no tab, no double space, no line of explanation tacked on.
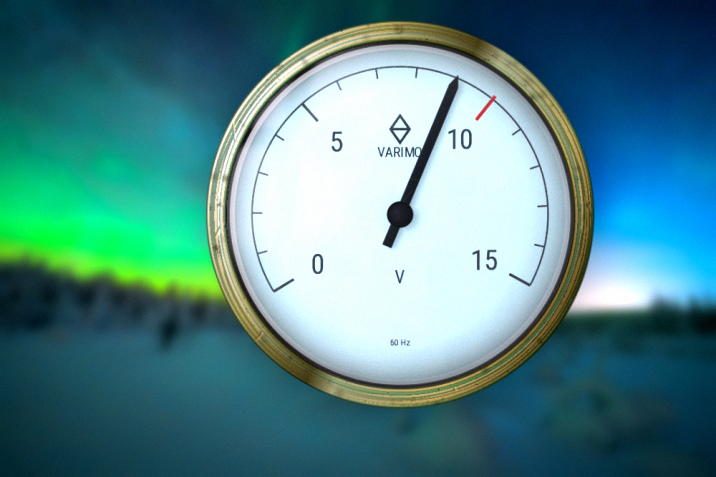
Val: 9 V
